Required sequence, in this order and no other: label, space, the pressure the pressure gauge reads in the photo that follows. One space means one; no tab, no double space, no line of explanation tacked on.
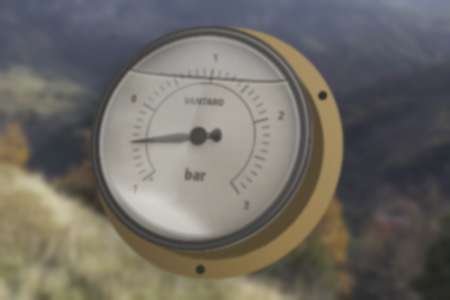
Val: -0.5 bar
